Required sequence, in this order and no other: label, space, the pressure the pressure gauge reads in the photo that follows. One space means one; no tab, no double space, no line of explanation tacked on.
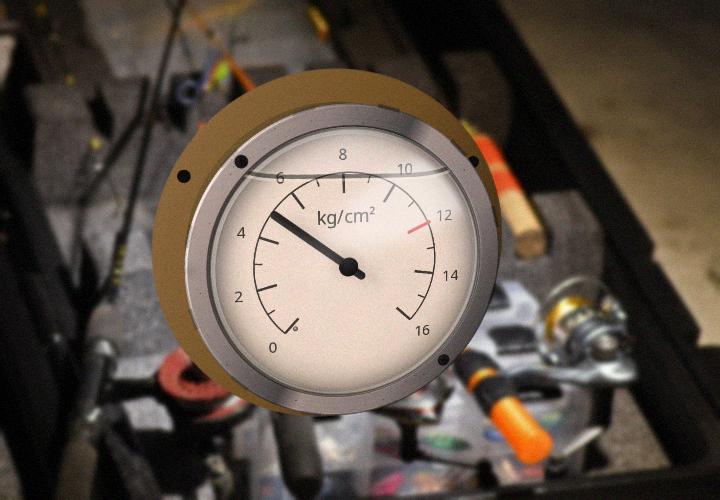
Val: 5 kg/cm²
